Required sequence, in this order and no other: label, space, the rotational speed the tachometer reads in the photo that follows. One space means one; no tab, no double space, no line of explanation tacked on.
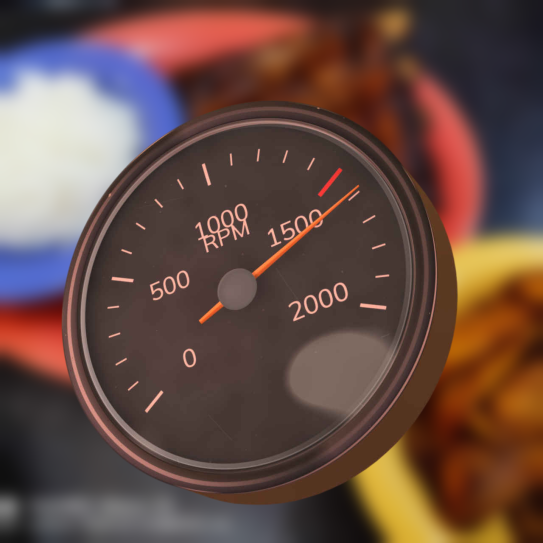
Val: 1600 rpm
